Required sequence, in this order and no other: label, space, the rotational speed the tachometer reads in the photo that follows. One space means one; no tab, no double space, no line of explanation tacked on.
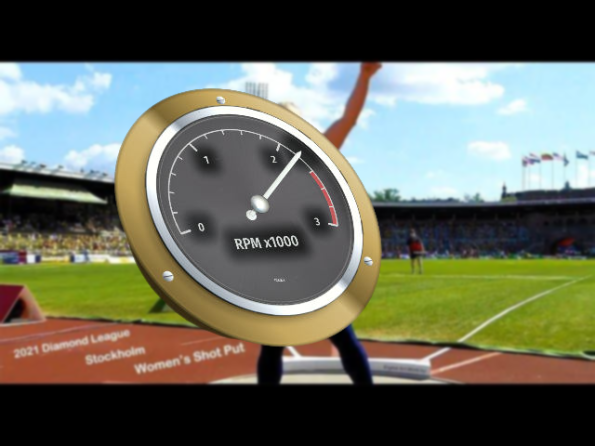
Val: 2200 rpm
